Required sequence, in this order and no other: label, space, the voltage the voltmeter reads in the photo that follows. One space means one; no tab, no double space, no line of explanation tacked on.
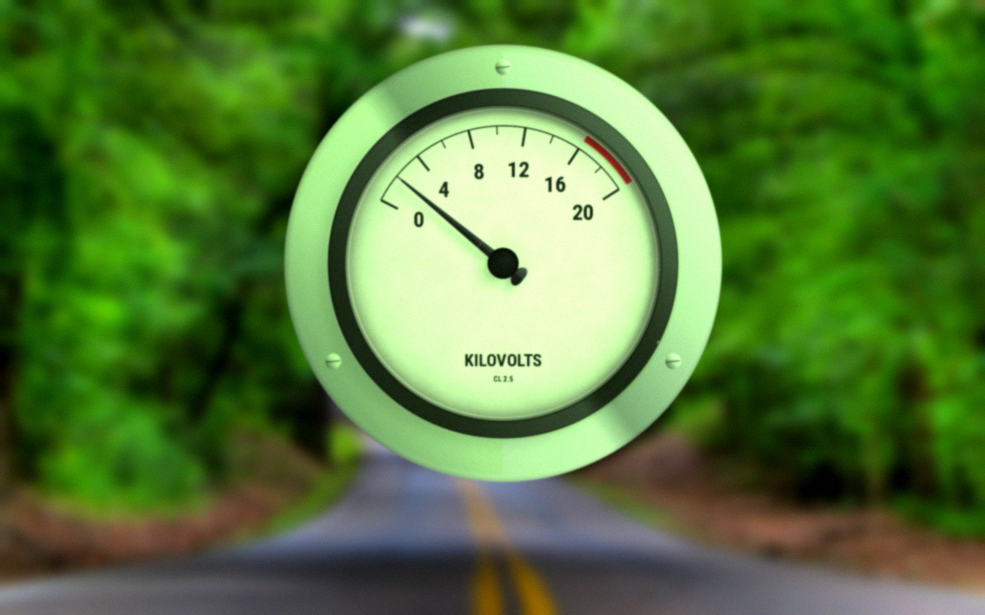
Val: 2 kV
